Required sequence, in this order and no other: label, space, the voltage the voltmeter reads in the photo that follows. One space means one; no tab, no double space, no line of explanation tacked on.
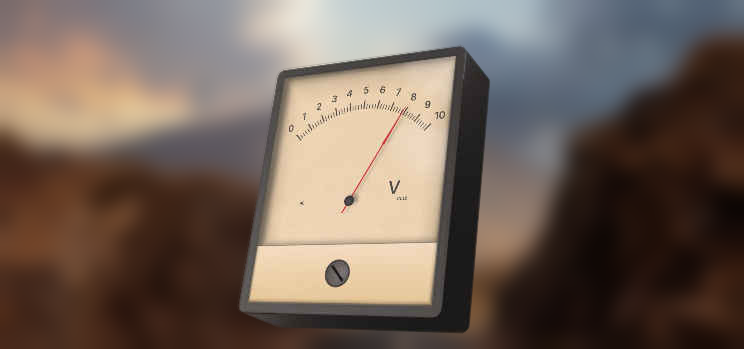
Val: 8 V
